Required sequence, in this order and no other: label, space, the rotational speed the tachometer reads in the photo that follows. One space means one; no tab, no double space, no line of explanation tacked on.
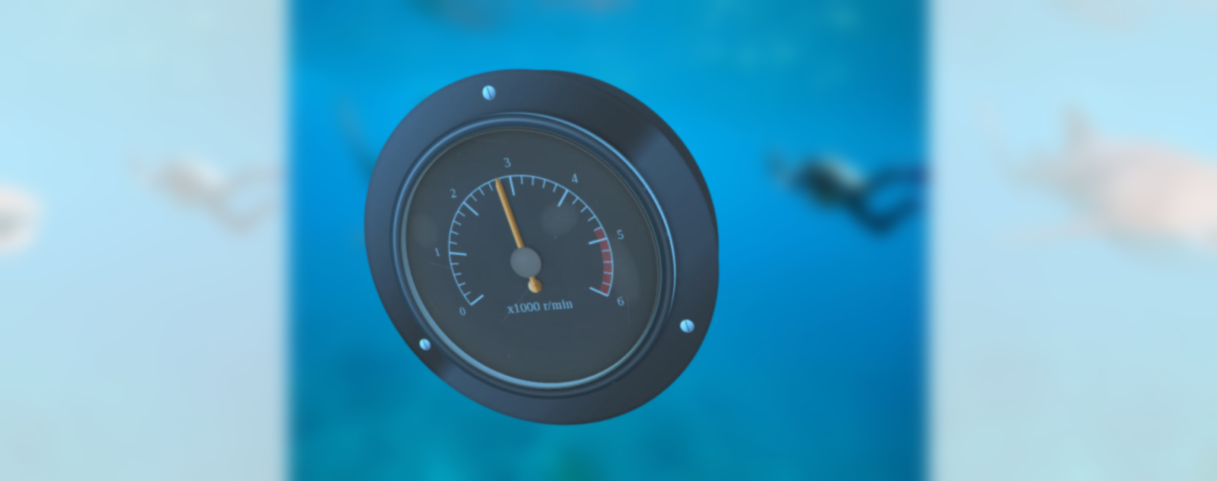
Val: 2800 rpm
